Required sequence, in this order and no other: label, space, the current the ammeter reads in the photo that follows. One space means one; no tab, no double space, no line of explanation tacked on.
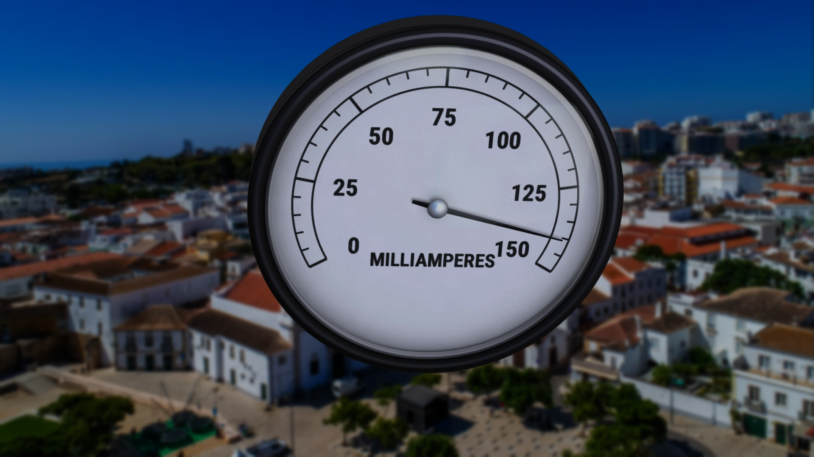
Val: 140 mA
